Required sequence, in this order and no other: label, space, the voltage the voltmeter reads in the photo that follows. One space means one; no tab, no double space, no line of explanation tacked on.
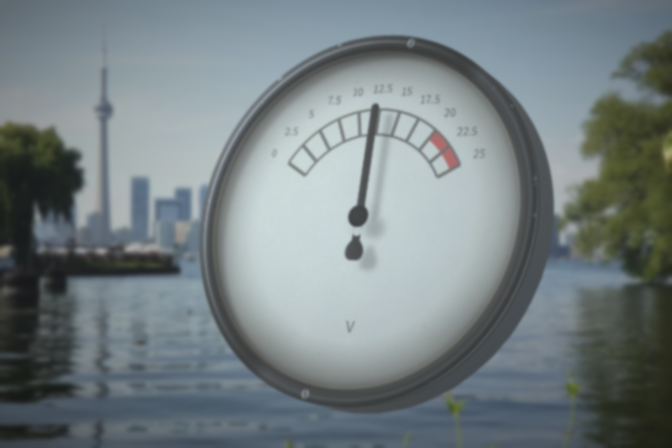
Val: 12.5 V
